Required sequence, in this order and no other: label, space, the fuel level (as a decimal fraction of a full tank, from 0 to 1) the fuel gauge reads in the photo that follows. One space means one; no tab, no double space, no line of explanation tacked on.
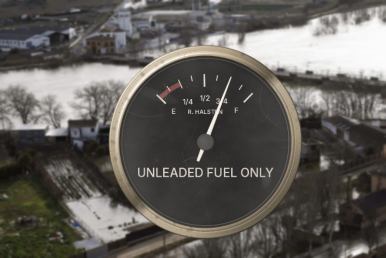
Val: 0.75
